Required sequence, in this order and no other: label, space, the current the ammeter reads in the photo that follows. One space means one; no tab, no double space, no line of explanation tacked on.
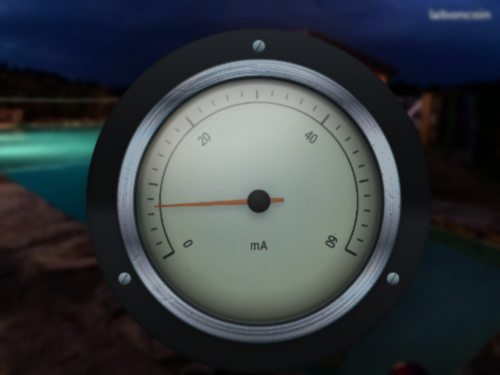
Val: 7 mA
